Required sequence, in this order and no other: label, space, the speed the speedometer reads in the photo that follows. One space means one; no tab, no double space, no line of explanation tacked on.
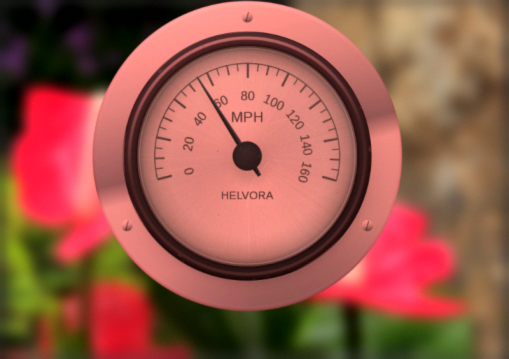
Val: 55 mph
